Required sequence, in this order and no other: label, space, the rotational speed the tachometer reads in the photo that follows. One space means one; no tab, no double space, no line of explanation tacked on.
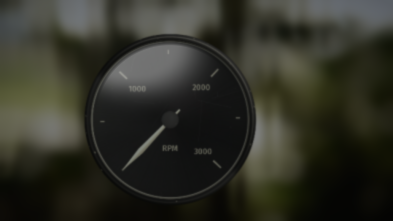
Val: 0 rpm
